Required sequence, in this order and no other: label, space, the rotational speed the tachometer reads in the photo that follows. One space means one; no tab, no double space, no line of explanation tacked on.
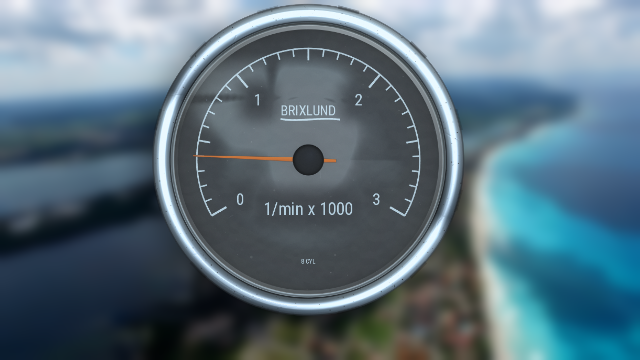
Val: 400 rpm
